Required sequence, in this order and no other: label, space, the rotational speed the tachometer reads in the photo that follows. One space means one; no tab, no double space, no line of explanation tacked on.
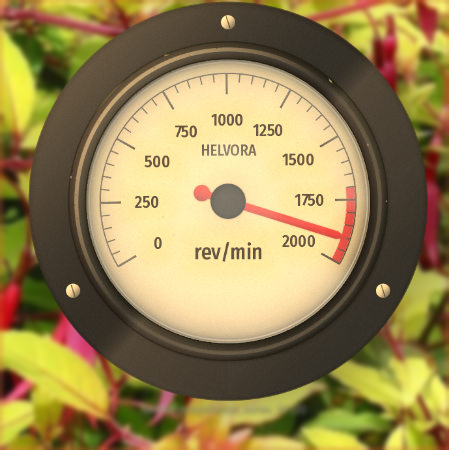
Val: 1900 rpm
